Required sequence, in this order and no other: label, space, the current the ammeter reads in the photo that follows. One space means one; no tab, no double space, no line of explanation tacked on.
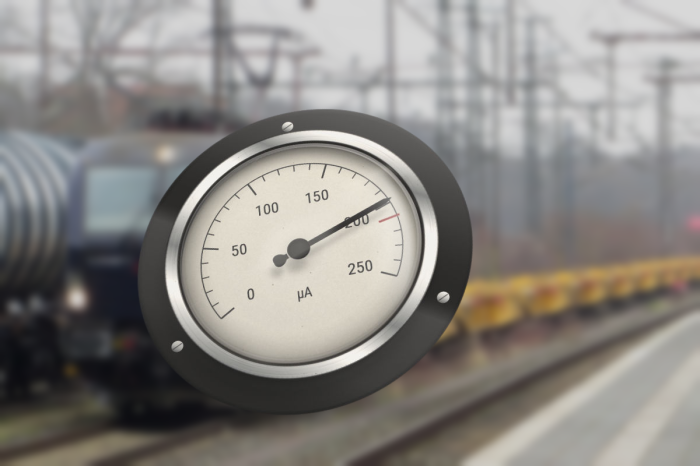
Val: 200 µA
